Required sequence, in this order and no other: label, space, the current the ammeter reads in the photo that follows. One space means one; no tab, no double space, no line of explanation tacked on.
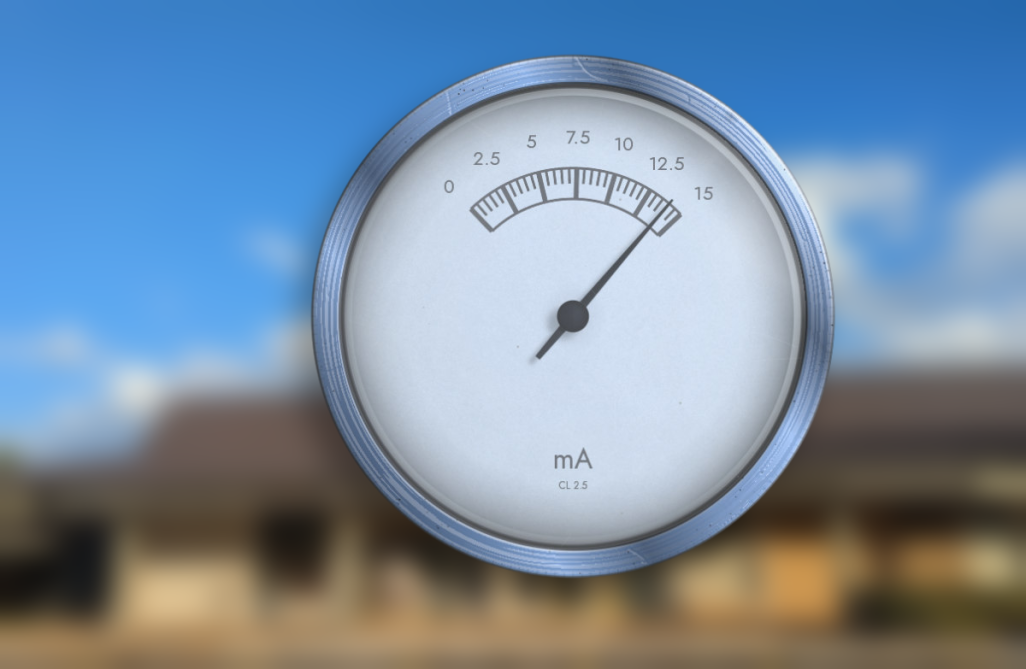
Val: 14 mA
